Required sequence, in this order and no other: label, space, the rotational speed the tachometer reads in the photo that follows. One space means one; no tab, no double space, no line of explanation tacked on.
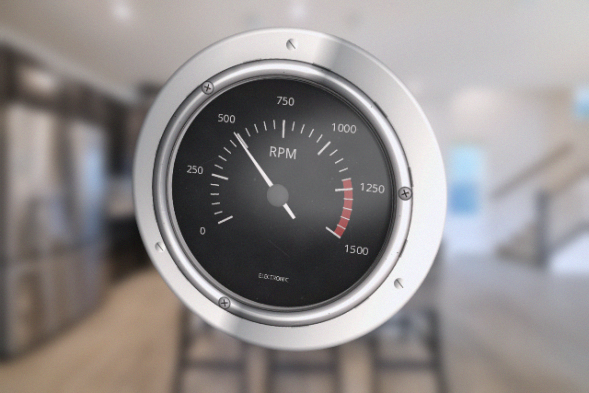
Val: 500 rpm
